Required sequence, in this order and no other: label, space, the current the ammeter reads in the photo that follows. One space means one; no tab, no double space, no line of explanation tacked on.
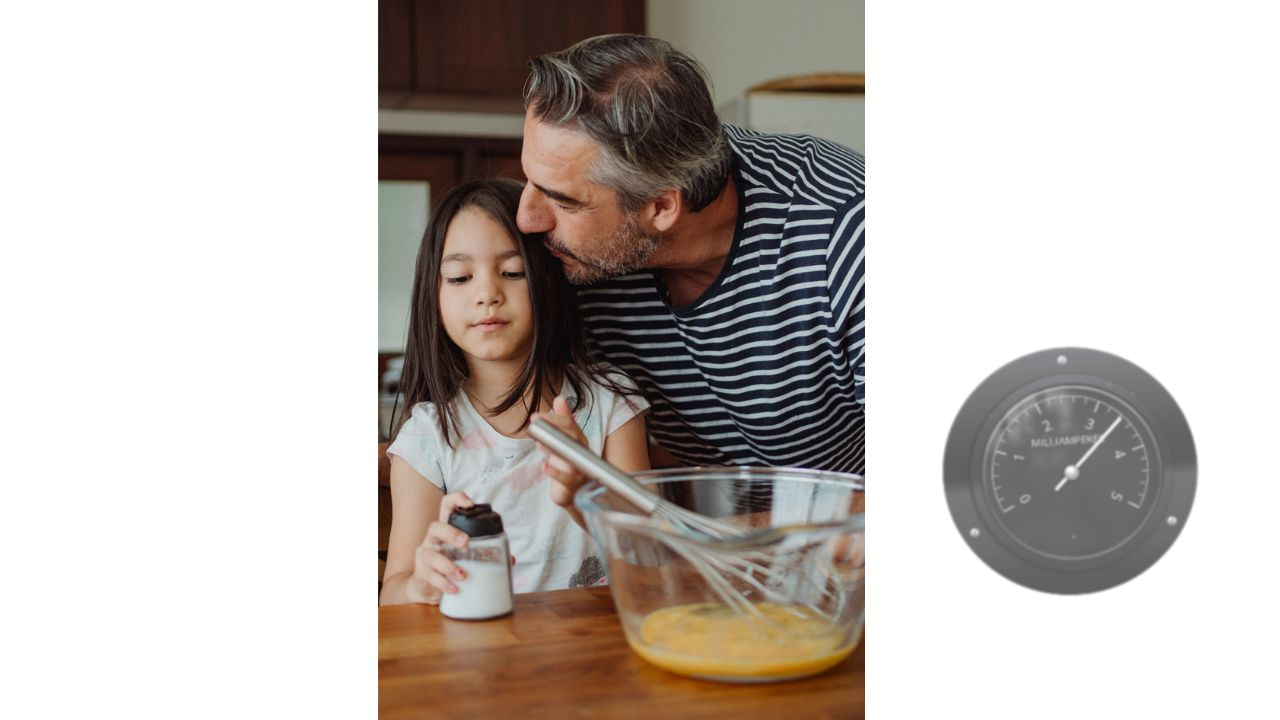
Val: 3.4 mA
